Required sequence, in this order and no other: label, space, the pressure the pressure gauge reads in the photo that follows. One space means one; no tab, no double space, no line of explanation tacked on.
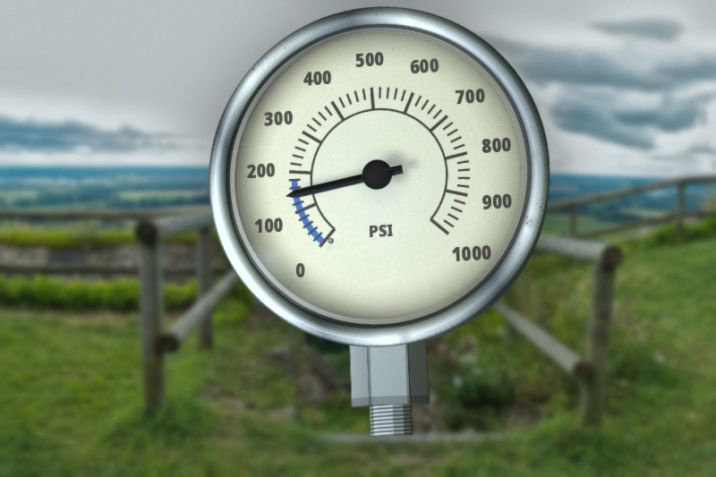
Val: 140 psi
